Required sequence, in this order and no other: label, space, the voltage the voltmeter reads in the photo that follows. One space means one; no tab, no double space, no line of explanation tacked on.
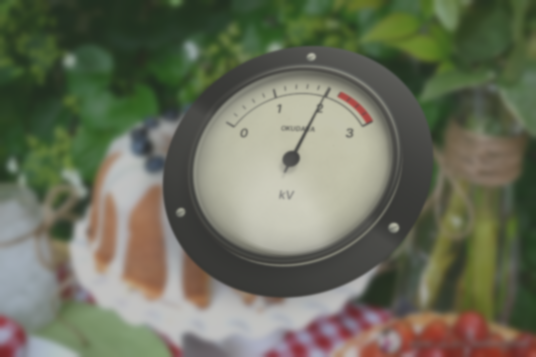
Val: 2 kV
